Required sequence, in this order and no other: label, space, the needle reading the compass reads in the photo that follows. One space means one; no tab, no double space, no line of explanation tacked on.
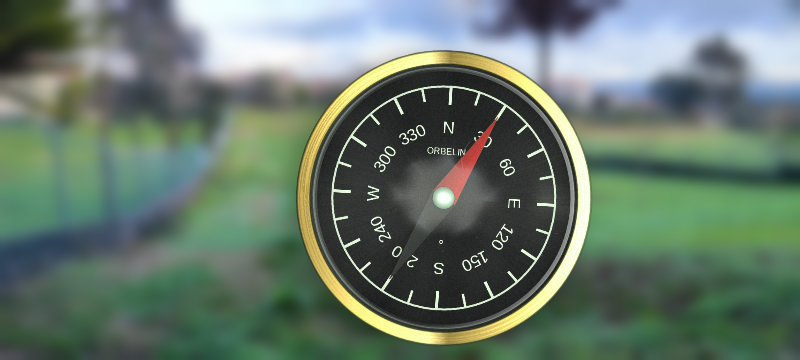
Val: 30 °
